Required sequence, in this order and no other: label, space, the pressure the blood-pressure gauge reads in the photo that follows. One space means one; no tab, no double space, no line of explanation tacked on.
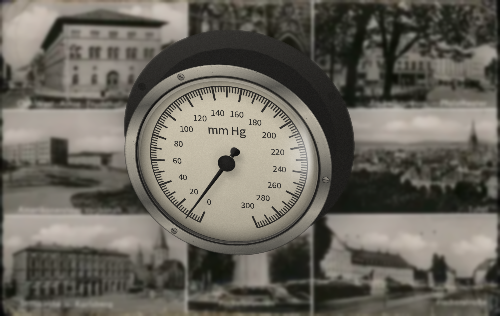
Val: 10 mmHg
